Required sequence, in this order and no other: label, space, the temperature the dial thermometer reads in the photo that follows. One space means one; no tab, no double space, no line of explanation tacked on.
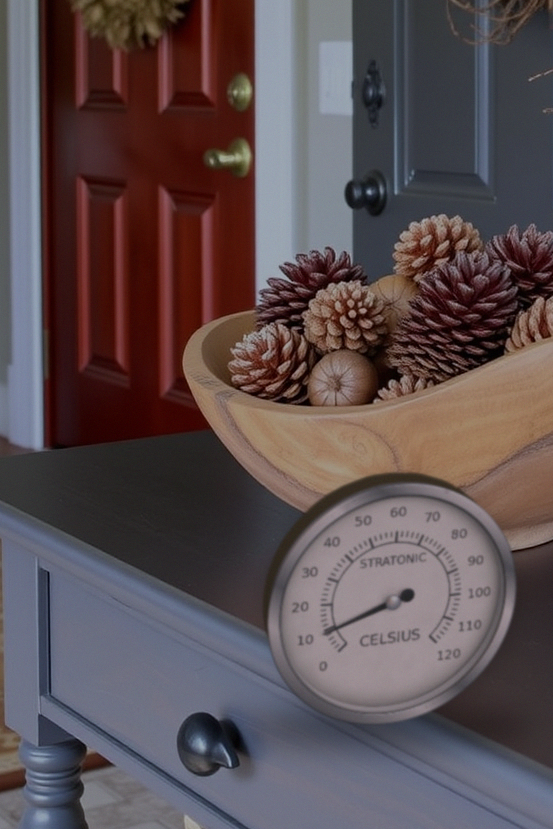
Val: 10 °C
